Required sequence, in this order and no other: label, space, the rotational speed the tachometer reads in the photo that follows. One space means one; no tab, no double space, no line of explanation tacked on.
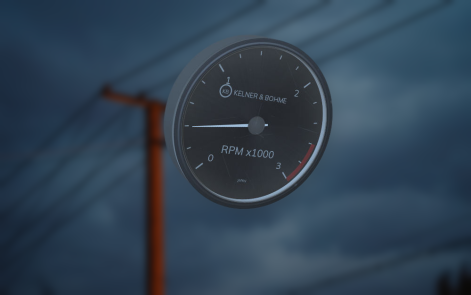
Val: 400 rpm
